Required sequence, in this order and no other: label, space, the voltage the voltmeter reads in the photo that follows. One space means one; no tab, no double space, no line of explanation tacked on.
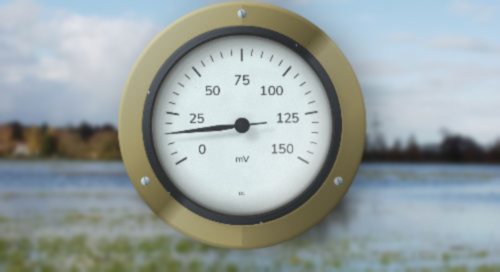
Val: 15 mV
